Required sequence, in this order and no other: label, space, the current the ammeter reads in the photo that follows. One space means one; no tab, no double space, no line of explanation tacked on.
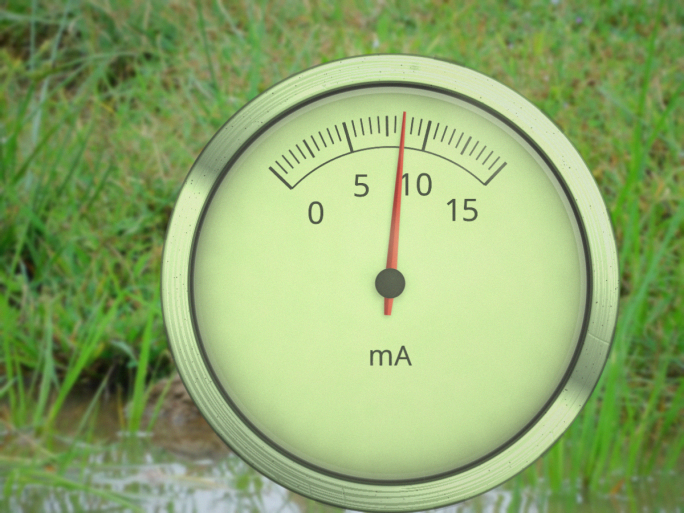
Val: 8.5 mA
